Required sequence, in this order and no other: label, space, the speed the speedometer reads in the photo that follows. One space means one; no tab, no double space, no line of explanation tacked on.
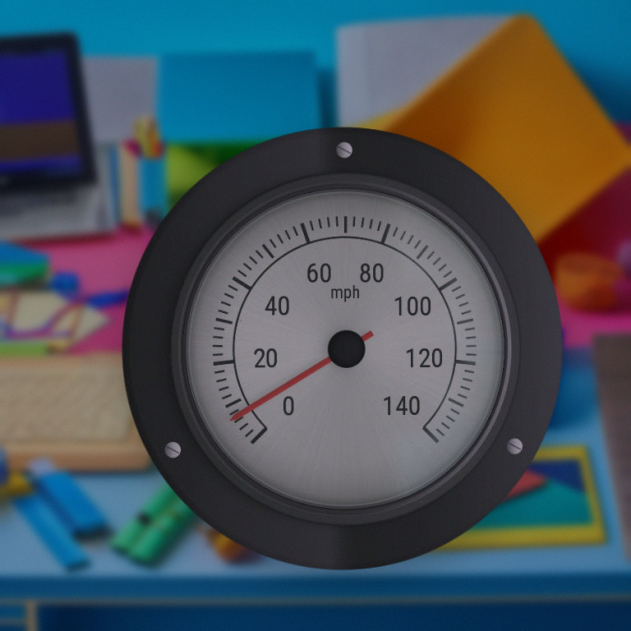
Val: 7 mph
